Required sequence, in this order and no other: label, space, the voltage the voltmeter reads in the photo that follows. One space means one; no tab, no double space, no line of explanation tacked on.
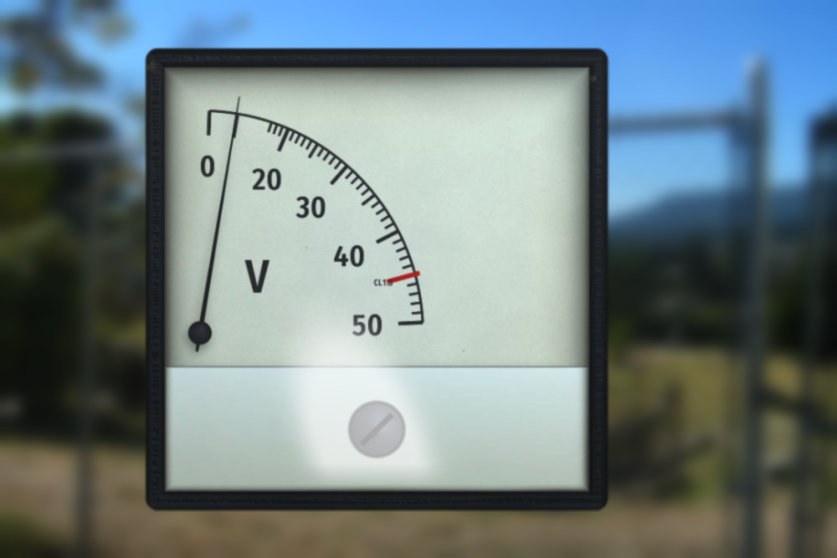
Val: 10 V
